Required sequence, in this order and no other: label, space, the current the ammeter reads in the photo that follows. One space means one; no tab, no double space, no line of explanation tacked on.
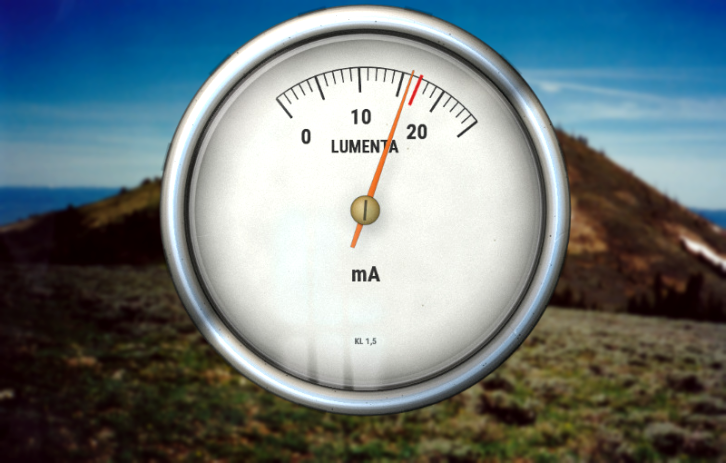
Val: 16 mA
